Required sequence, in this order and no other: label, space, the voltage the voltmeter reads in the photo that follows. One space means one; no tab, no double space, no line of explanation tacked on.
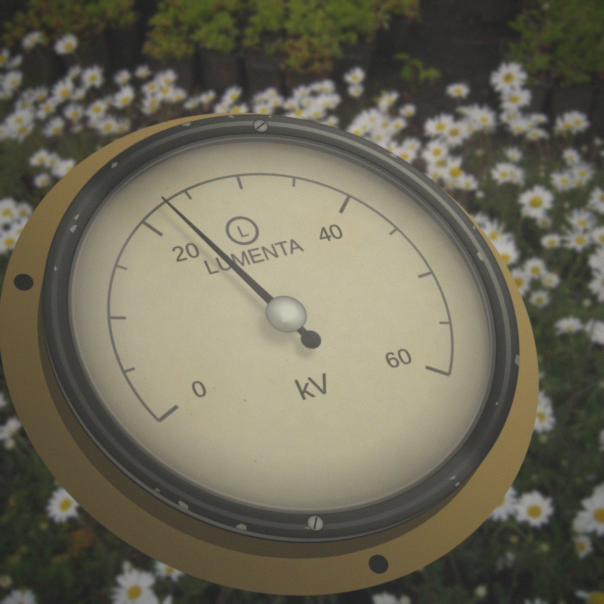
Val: 22.5 kV
